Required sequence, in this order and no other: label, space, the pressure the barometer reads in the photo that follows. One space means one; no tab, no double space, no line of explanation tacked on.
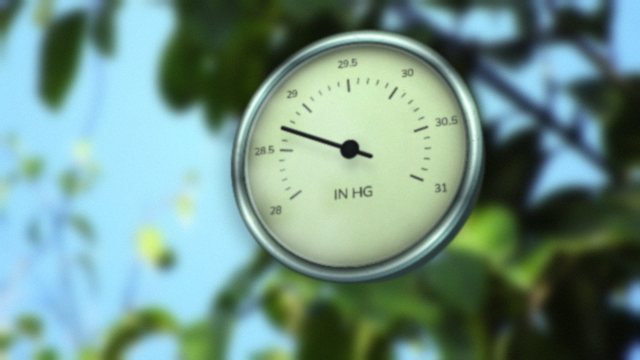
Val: 28.7 inHg
